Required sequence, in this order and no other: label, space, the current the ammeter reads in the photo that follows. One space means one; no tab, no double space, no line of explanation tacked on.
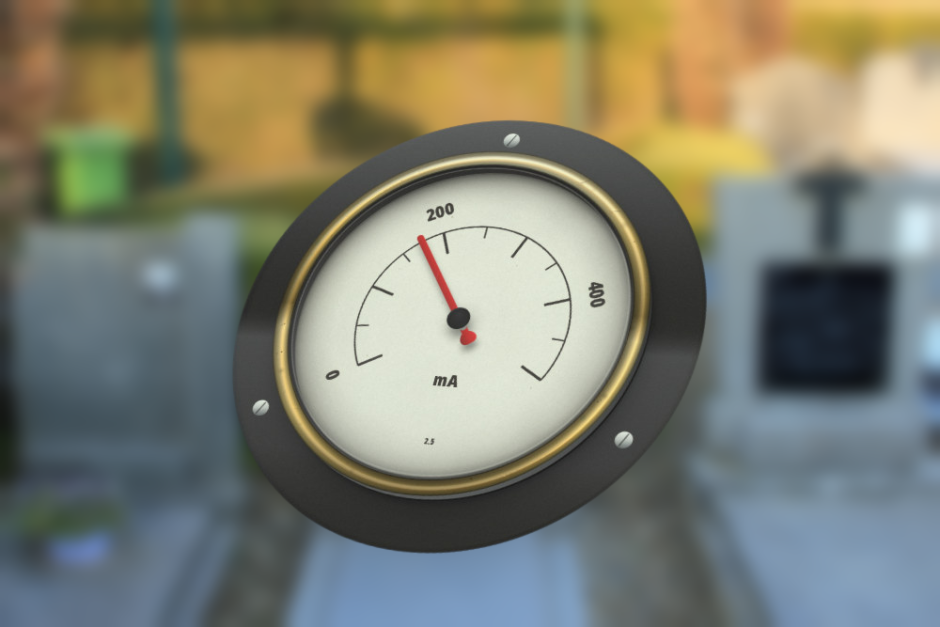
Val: 175 mA
